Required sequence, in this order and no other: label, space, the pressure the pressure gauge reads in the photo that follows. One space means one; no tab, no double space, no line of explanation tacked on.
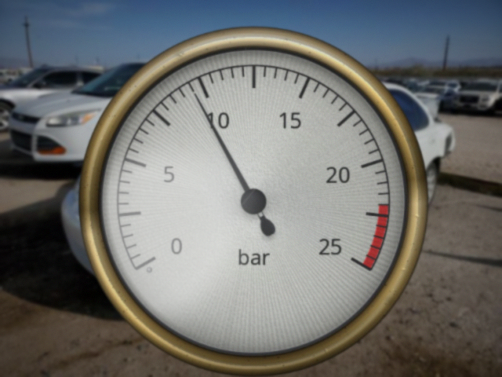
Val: 9.5 bar
